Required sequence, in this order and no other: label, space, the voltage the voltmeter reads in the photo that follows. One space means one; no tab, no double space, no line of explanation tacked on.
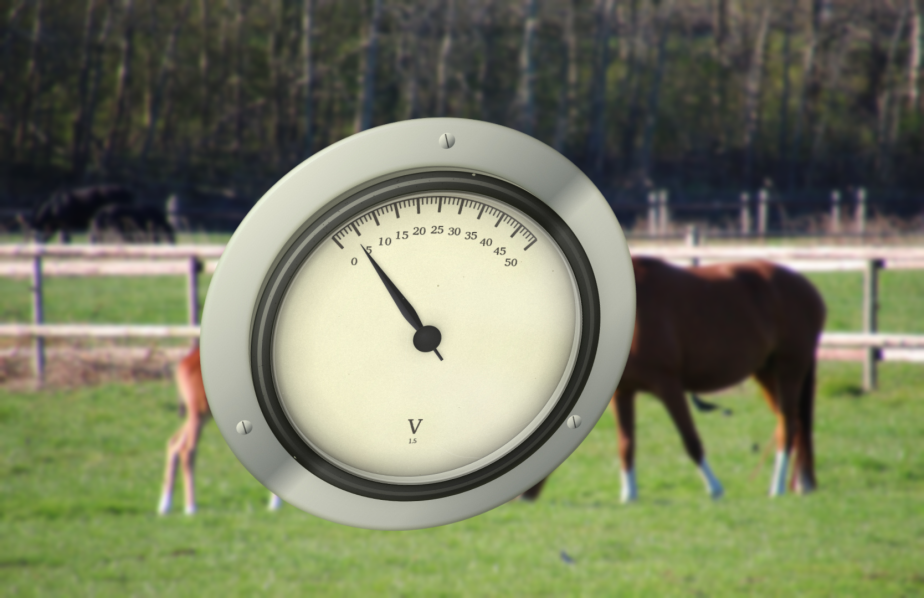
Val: 4 V
